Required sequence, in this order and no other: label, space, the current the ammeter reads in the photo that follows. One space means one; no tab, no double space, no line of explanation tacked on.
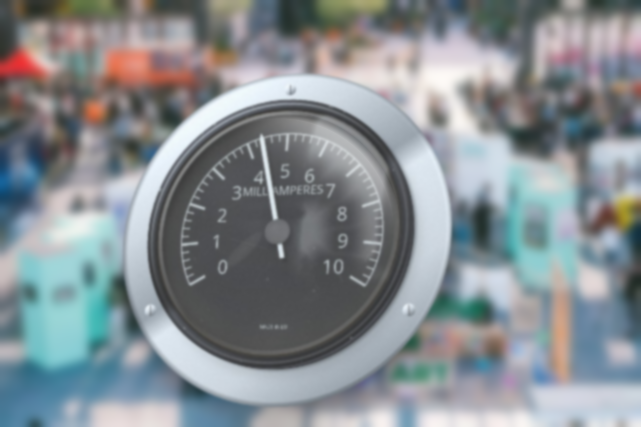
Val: 4.4 mA
